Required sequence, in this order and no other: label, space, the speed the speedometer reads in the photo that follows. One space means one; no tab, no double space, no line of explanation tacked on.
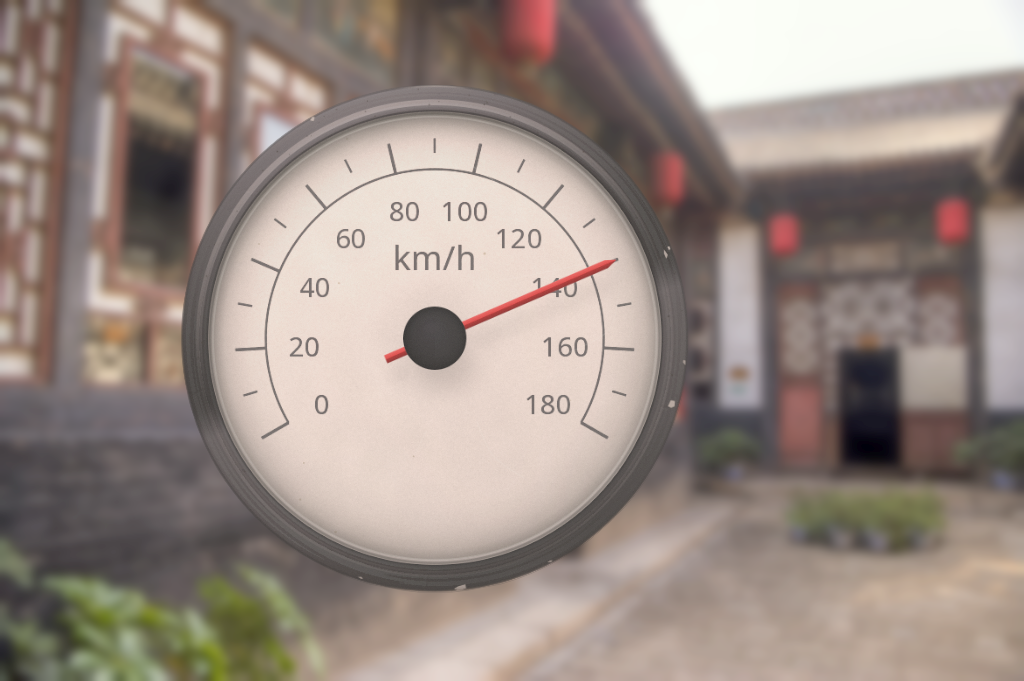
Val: 140 km/h
